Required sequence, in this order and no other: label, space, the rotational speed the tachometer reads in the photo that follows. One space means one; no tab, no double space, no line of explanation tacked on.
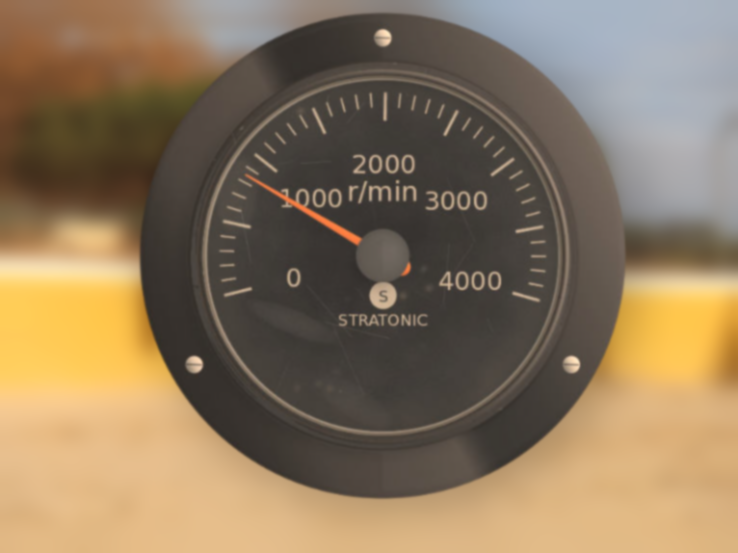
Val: 850 rpm
